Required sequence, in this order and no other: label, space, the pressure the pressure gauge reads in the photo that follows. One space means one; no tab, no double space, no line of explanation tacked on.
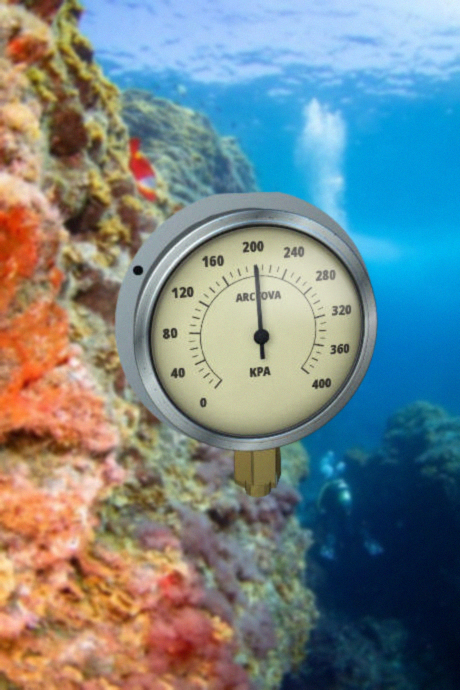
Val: 200 kPa
